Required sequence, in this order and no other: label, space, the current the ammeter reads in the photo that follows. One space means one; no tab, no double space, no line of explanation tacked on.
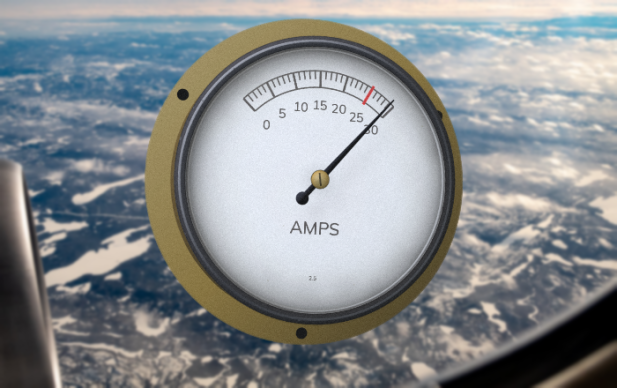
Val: 29 A
